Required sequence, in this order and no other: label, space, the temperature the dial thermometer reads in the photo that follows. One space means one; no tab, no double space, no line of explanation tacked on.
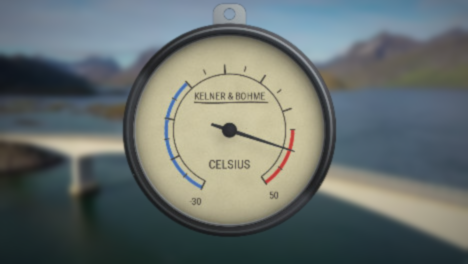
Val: 40 °C
